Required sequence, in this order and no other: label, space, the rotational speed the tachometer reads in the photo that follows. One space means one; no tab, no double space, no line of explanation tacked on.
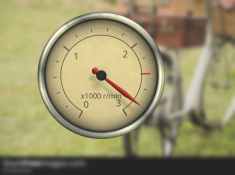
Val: 2800 rpm
